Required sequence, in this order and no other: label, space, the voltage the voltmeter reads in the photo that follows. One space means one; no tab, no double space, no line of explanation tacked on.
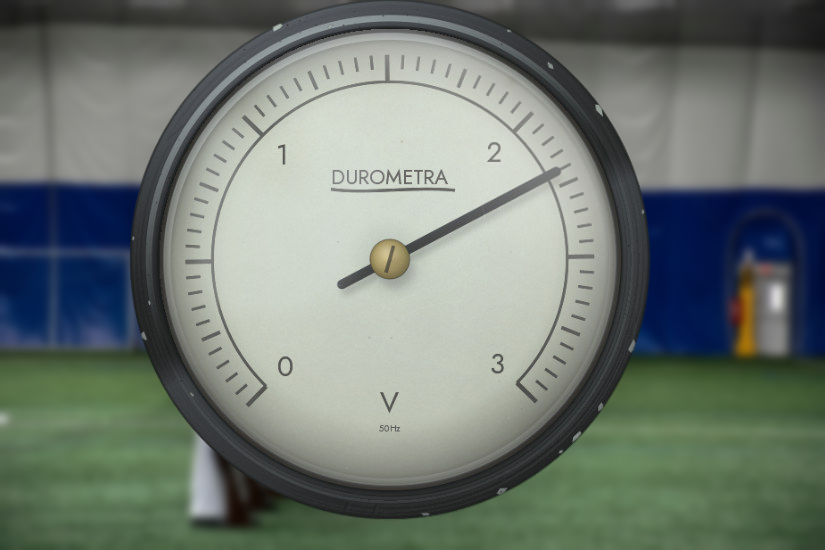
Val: 2.2 V
